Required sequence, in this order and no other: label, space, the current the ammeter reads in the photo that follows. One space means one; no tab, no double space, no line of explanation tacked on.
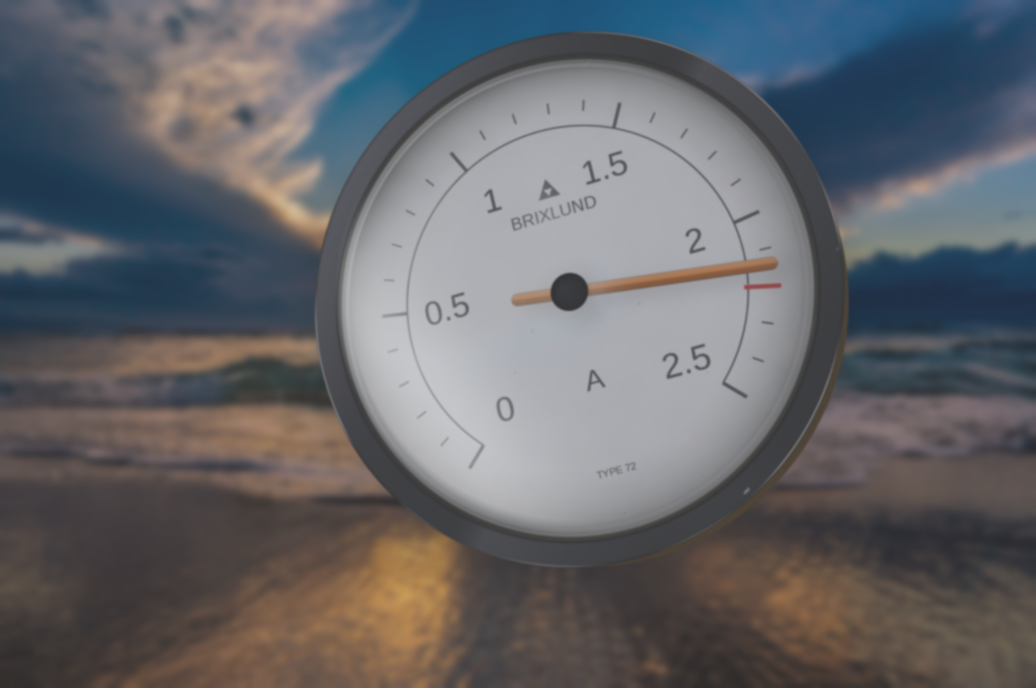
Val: 2.15 A
